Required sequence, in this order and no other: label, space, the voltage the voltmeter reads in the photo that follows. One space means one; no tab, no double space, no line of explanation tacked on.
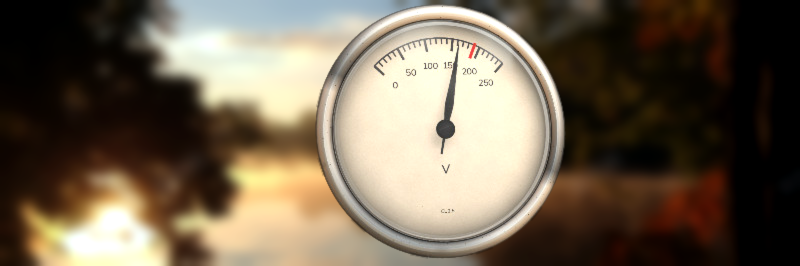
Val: 160 V
